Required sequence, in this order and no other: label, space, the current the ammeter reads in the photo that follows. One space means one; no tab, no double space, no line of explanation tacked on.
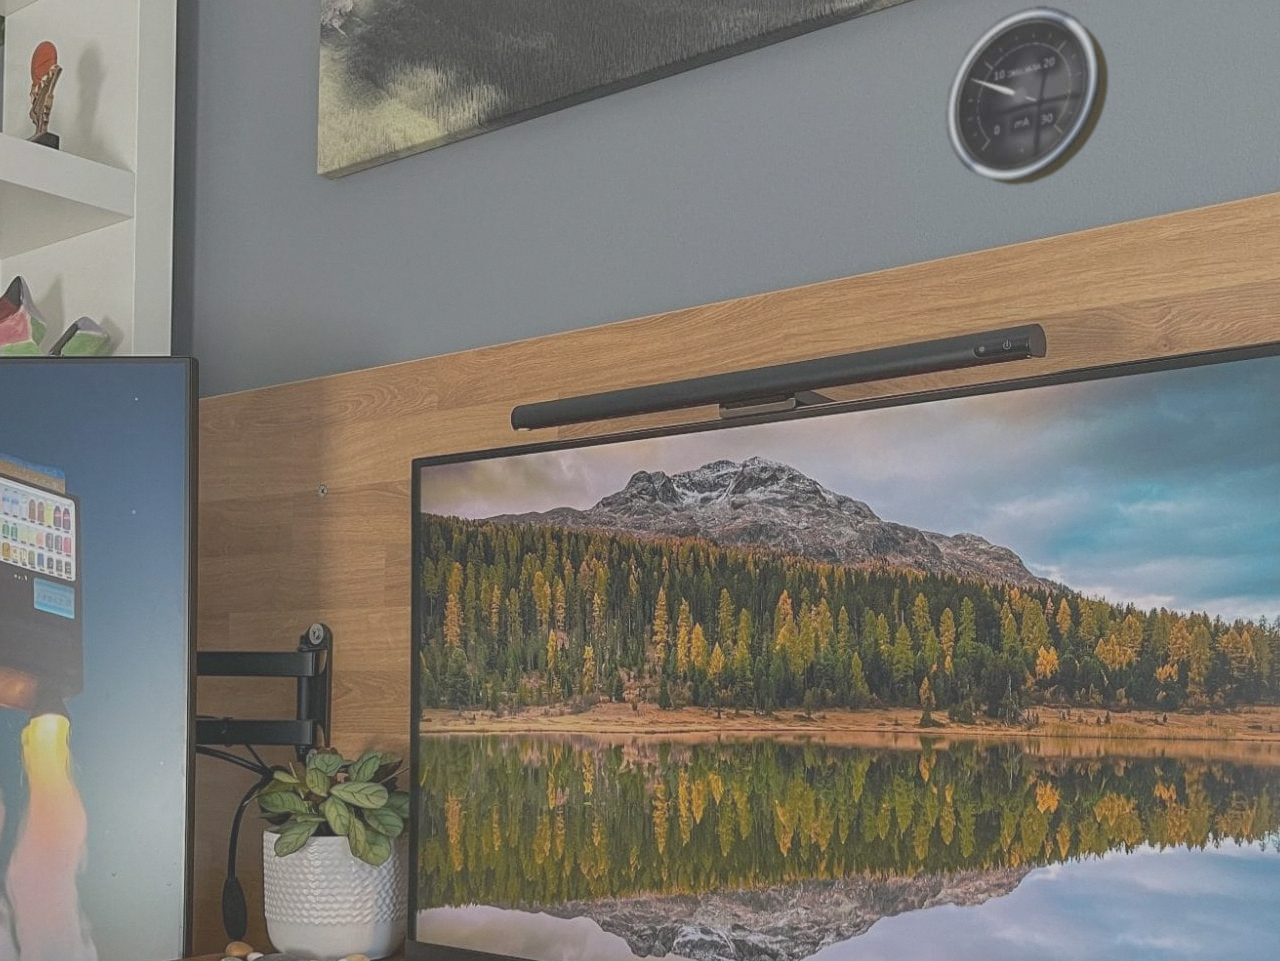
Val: 8 mA
